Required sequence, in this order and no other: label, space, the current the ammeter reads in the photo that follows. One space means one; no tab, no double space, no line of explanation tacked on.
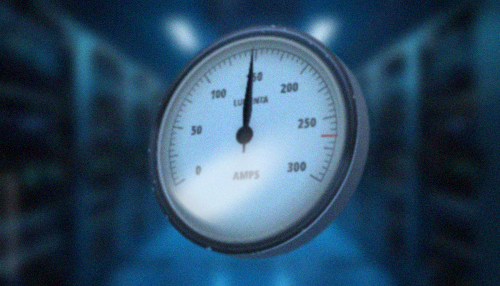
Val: 150 A
